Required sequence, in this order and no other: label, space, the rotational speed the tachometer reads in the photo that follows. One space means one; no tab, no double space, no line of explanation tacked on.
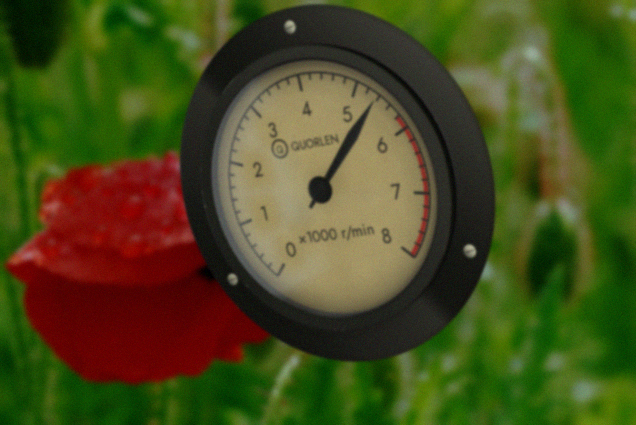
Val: 5400 rpm
